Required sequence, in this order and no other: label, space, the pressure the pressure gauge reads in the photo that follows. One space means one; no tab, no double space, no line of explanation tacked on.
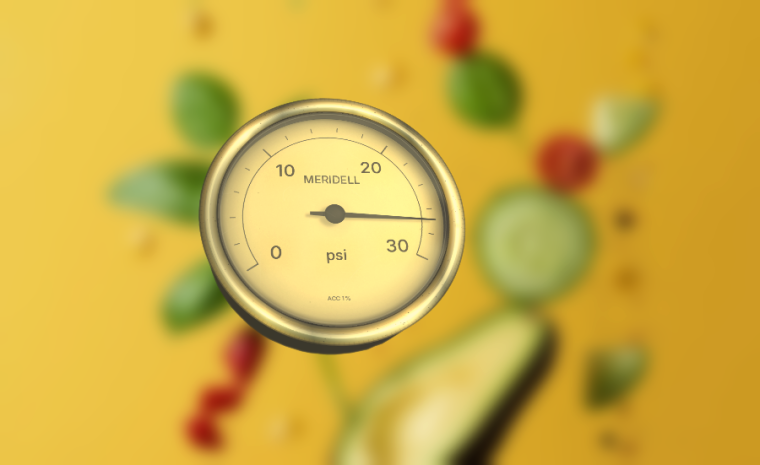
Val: 27 psi
